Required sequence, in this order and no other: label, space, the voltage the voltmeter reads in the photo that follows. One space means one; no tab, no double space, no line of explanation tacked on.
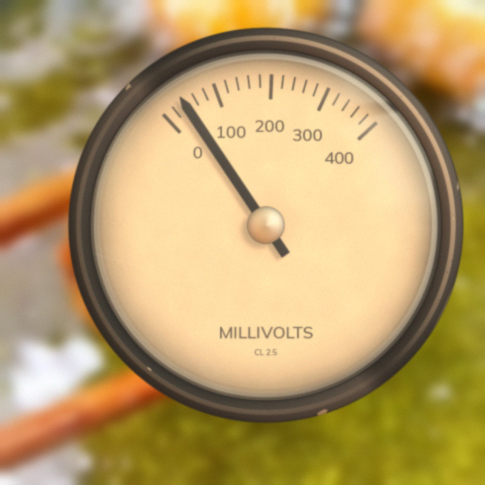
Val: 40 mV
